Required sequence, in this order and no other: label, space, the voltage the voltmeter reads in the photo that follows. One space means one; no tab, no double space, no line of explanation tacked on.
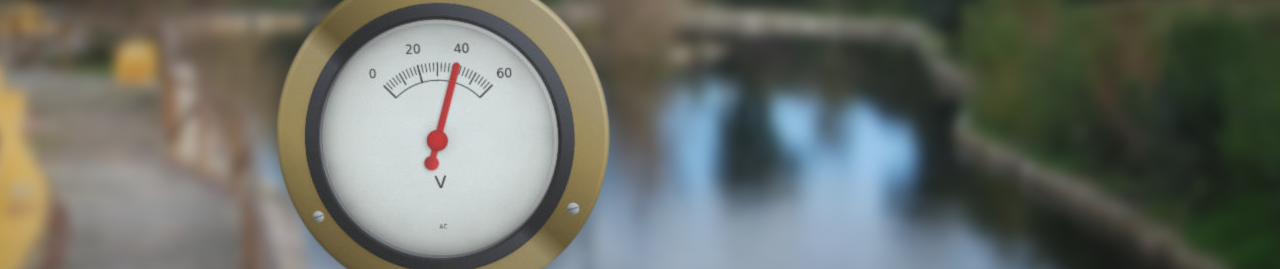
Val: 40 V
